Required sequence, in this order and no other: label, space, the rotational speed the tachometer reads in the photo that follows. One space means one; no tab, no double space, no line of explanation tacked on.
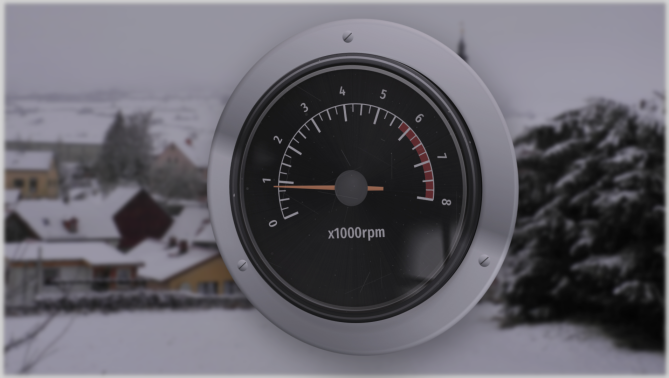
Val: 875 rpm
